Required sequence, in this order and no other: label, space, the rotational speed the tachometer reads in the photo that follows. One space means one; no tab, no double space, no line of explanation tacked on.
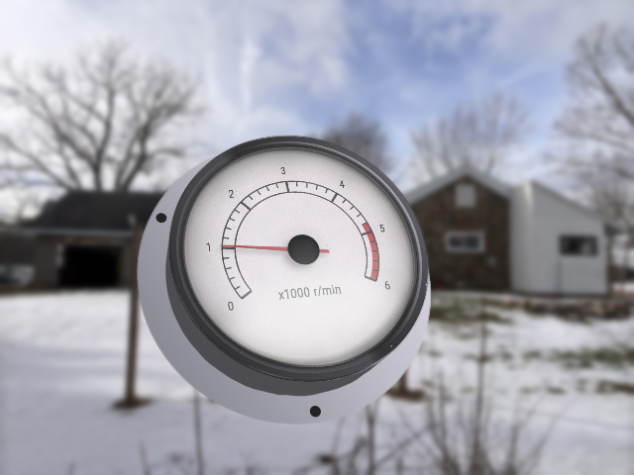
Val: 1000 rpm
